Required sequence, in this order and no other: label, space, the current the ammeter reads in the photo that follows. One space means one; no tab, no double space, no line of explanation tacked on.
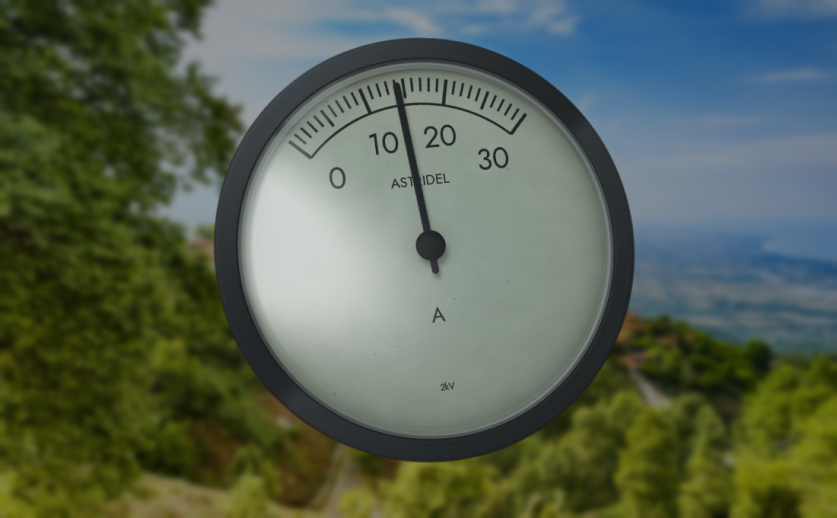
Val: 14 A
